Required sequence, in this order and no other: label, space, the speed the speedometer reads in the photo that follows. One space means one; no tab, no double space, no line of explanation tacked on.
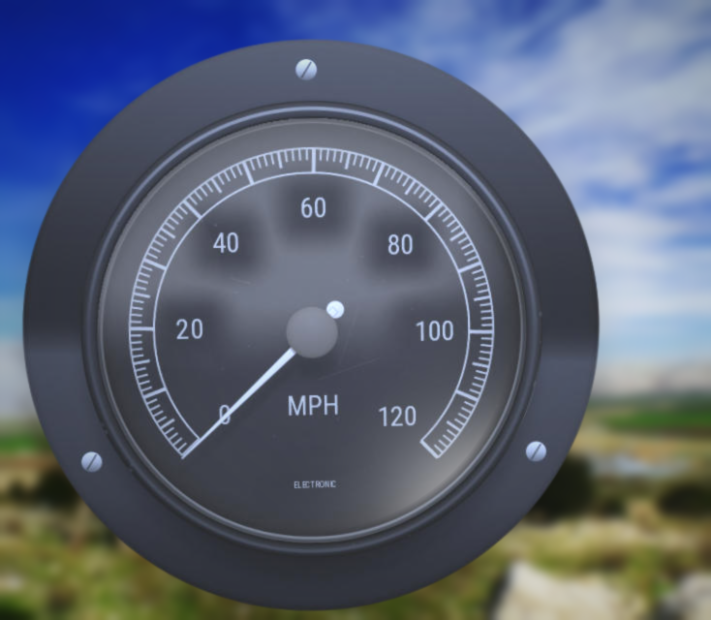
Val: 0 mph
